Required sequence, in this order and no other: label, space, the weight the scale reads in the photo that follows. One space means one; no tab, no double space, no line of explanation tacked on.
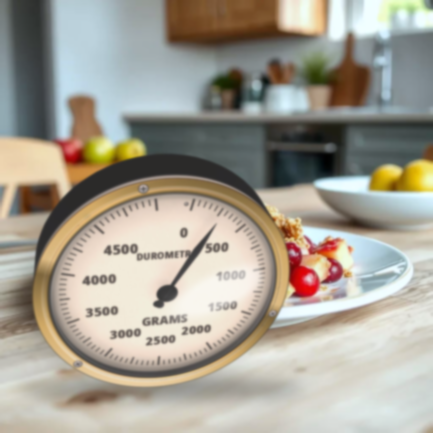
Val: 250 g
